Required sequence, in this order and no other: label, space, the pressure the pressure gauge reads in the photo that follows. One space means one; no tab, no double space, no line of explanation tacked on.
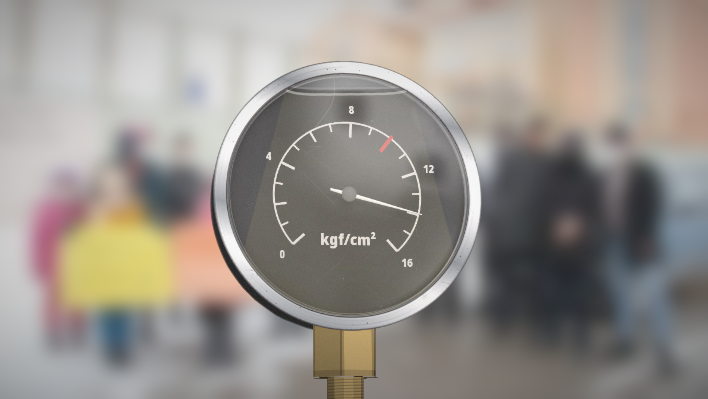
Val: 14 kg/cm²
